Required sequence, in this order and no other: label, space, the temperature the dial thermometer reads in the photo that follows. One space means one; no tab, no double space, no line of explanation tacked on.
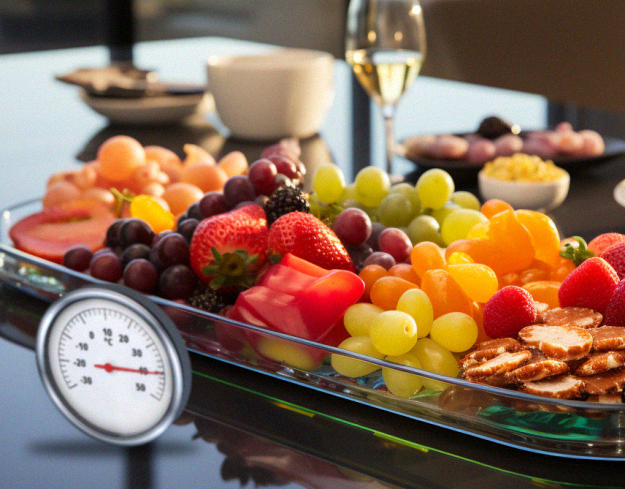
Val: 40 °C
